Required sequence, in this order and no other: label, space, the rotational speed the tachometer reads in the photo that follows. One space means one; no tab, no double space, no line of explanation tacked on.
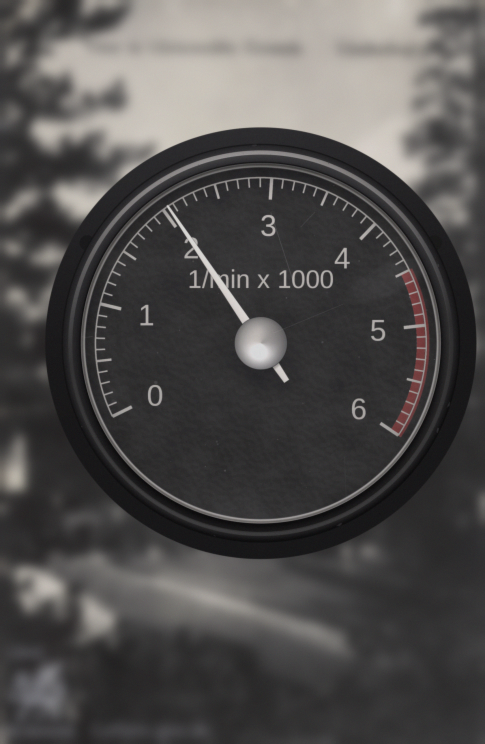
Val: 2050 rpm
